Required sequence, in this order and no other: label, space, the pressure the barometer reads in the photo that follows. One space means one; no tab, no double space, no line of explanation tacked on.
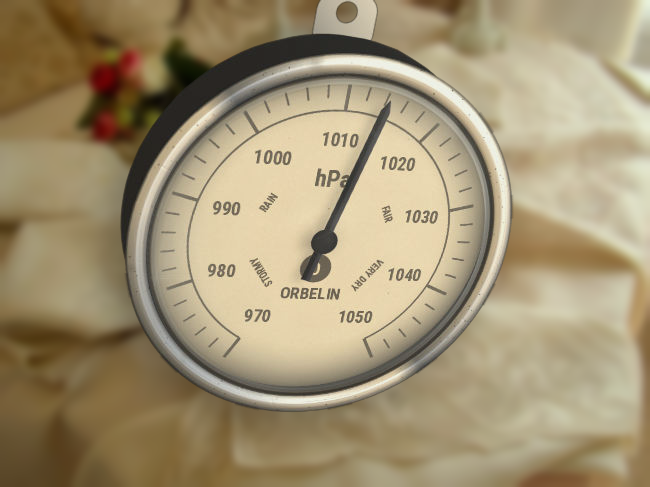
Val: 1014 hPa
